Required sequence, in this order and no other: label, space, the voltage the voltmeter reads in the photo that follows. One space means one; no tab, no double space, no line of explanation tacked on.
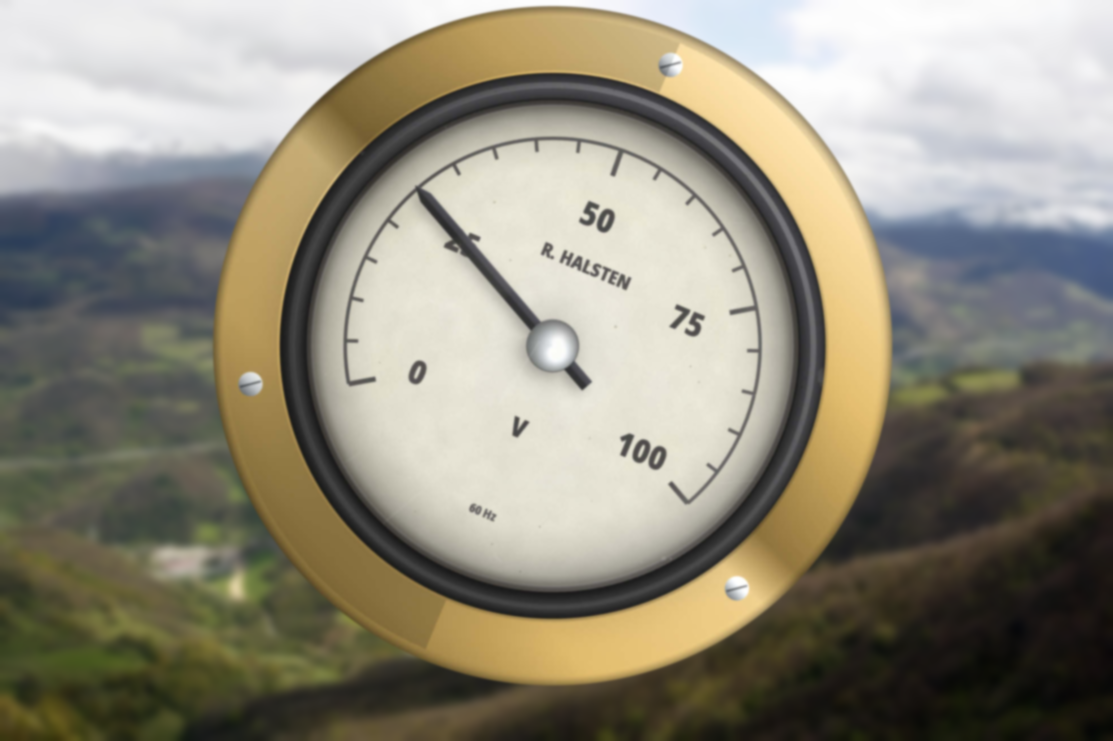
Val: 25 V
